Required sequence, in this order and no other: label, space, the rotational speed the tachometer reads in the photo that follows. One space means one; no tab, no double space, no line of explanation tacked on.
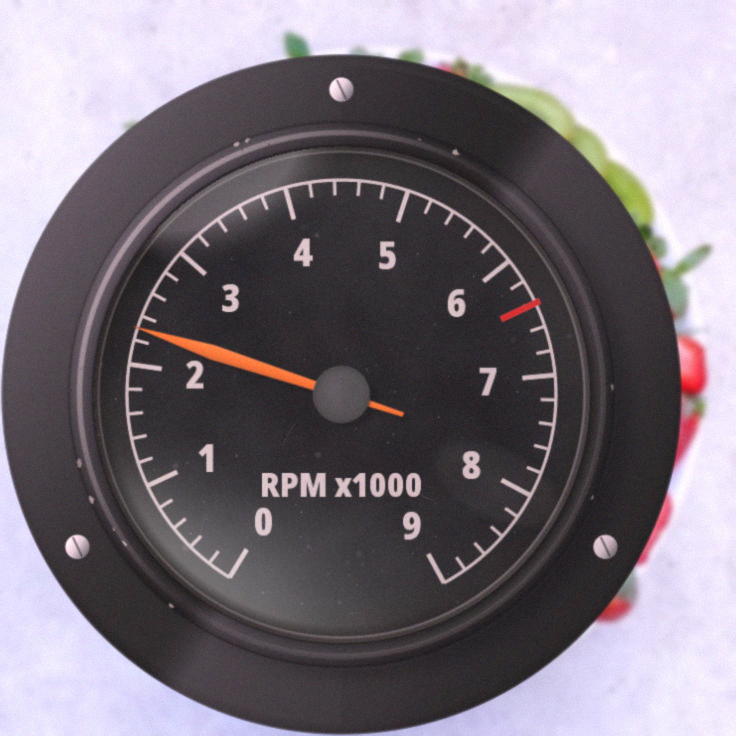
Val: 2300 rpm
